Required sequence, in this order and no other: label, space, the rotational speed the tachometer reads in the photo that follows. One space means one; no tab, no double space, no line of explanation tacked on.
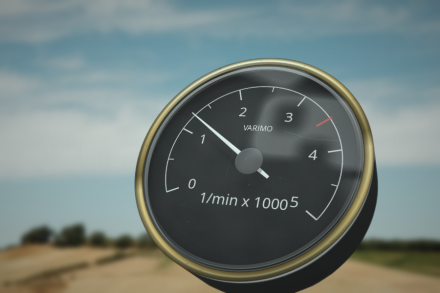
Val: 1250 rpm
